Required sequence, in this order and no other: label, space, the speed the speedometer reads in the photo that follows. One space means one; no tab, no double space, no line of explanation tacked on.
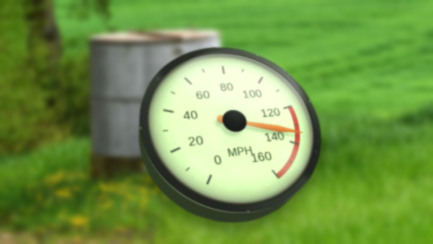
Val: 135 mph
